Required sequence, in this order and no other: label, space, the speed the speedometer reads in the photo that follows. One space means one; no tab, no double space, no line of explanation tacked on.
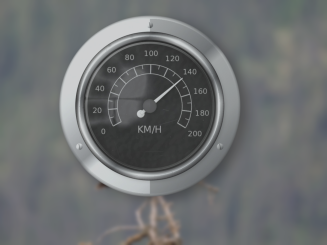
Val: 140 km/h
